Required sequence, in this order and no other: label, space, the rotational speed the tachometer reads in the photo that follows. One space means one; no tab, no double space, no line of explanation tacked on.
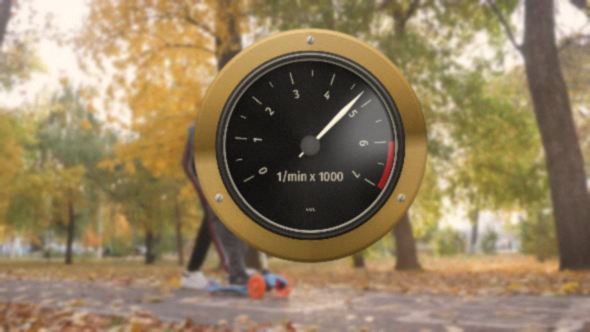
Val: 4750 rpm
